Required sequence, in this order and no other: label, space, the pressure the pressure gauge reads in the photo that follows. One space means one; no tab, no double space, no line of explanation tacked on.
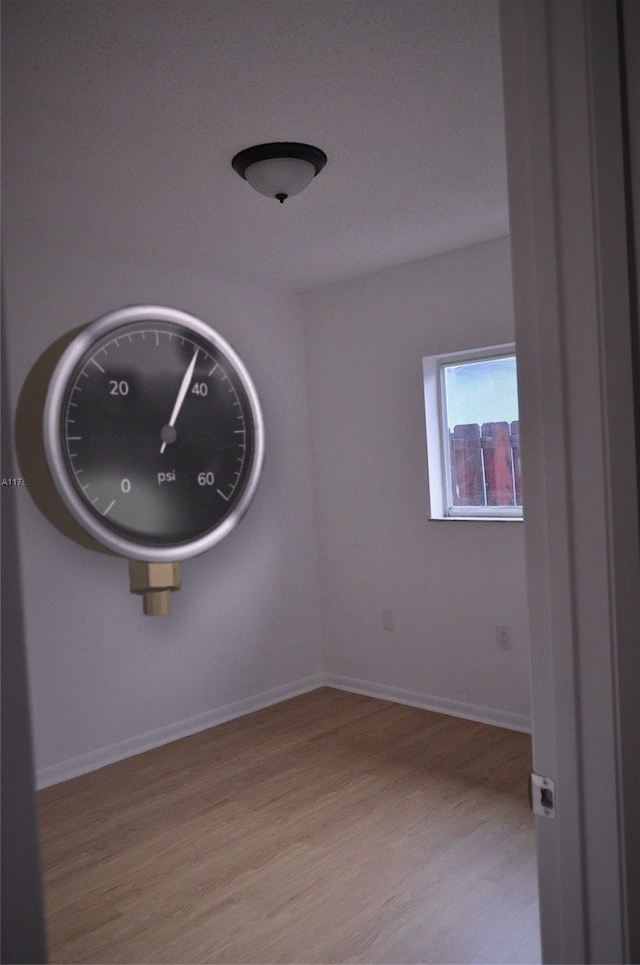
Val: 36 psi
